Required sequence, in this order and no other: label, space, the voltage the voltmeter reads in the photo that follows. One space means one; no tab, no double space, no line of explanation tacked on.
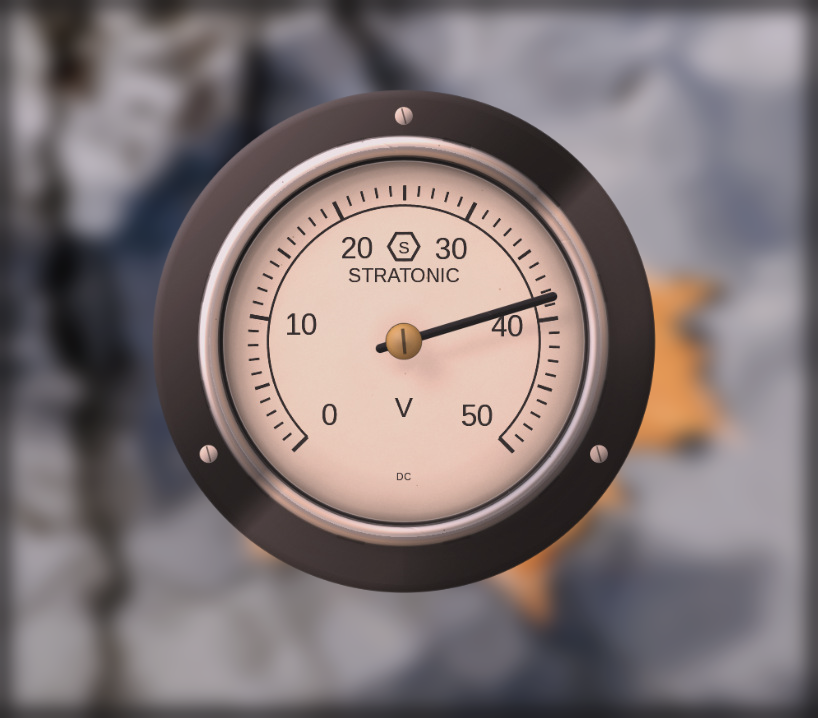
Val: 38.5 V
